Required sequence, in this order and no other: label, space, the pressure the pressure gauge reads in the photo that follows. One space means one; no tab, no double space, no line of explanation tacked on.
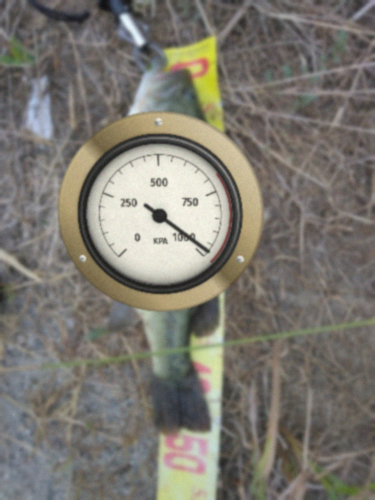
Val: 975 kPa
